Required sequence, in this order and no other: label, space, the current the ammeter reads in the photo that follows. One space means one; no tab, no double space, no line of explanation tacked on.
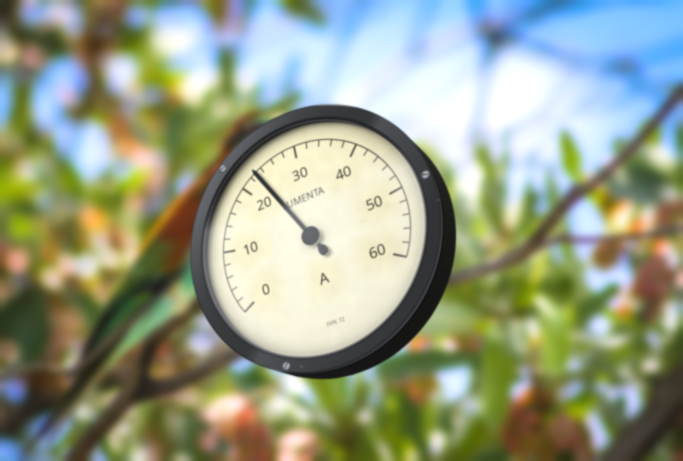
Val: 23 A
